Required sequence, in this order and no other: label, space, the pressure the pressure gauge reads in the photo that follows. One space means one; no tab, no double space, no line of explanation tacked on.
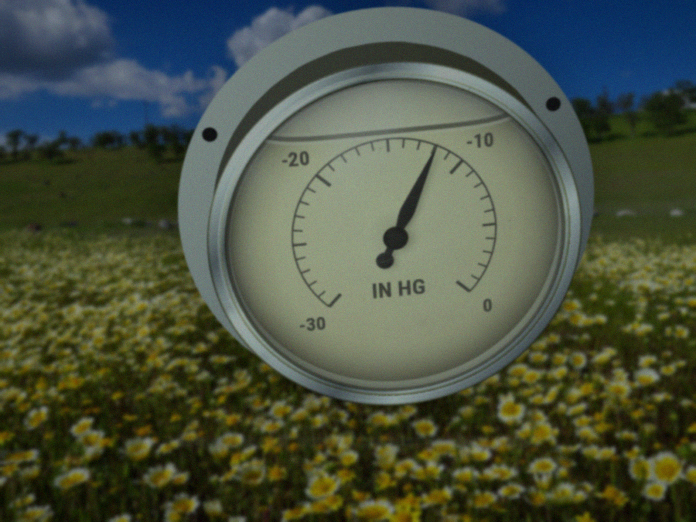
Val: -12 inHg
